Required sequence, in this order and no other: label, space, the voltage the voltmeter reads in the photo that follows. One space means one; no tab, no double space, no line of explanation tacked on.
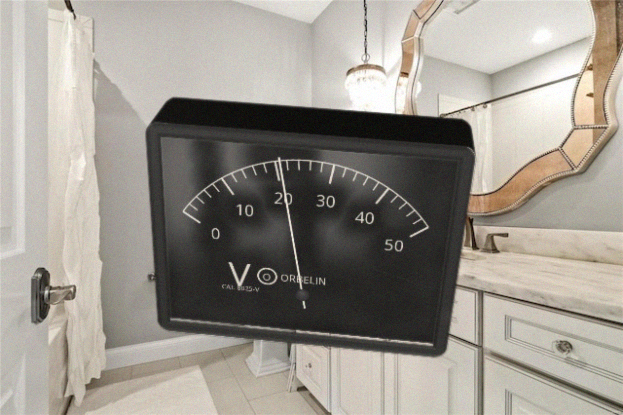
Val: 21 V
